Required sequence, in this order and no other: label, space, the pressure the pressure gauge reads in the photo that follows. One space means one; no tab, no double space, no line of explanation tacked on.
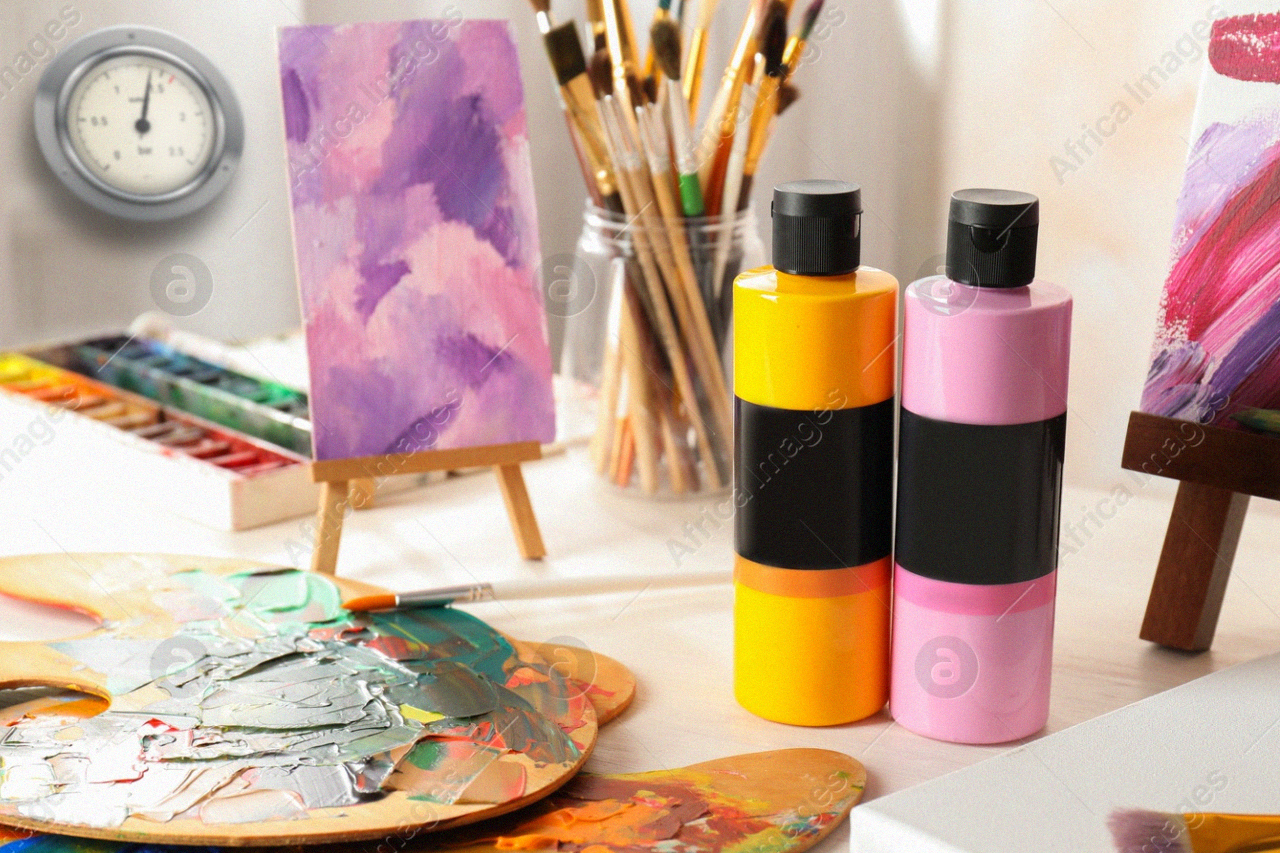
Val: 1.4 bar
